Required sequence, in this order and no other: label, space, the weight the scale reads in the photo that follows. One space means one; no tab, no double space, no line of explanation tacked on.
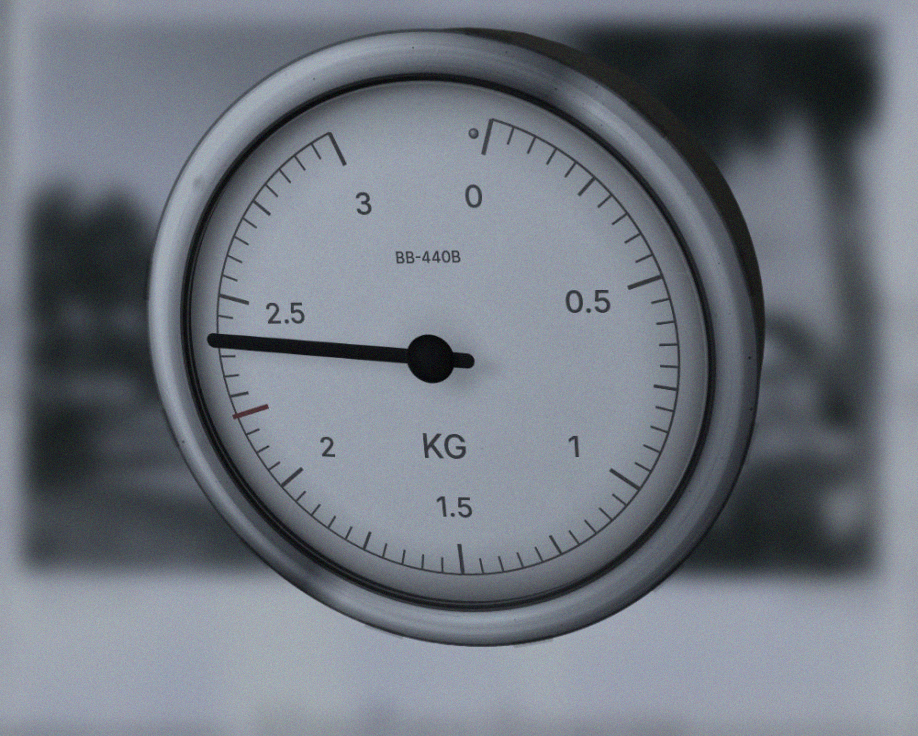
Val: 2.4 kg
